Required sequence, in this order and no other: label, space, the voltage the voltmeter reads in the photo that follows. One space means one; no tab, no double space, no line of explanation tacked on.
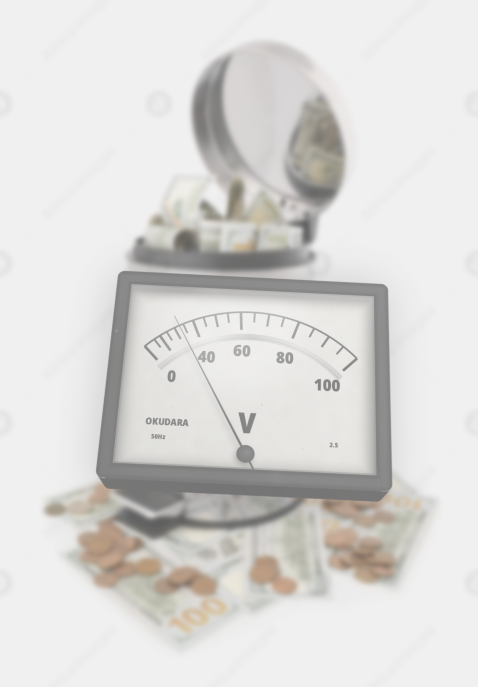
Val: 32.5 V
